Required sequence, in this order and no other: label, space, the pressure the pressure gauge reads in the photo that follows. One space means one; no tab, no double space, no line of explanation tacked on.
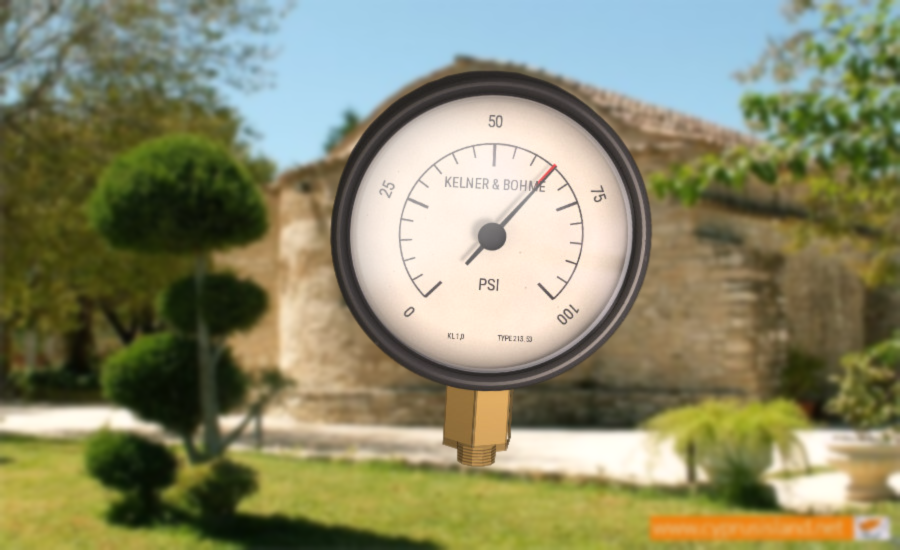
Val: 65 psi
